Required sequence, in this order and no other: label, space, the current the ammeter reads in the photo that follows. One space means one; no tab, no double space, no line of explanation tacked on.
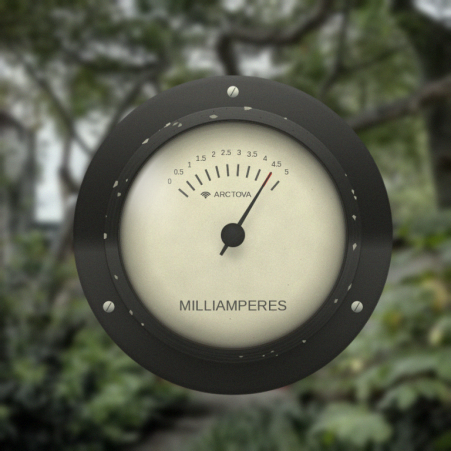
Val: 4.5 mA
